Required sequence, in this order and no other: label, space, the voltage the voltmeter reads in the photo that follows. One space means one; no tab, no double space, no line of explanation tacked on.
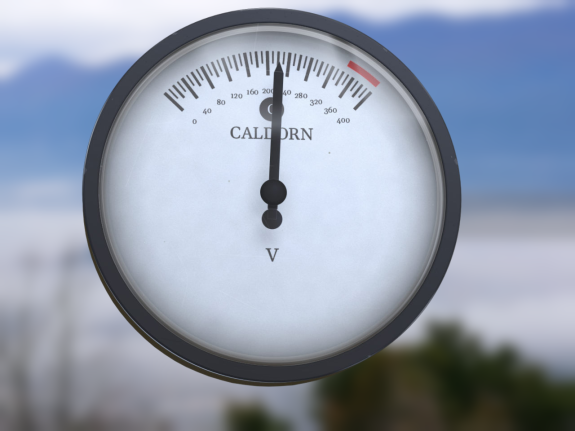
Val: 220 V
